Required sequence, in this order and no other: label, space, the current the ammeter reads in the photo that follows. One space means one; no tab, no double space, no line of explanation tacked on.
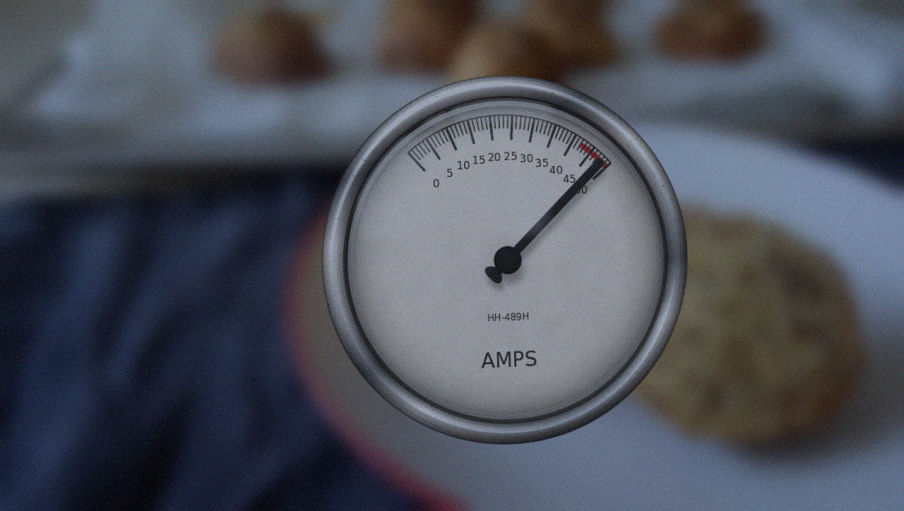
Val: 48 A
